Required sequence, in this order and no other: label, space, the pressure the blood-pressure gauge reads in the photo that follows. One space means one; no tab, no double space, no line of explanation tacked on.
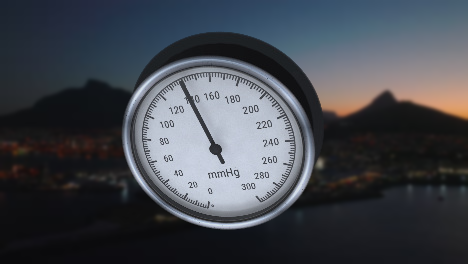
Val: 140 mmHg
